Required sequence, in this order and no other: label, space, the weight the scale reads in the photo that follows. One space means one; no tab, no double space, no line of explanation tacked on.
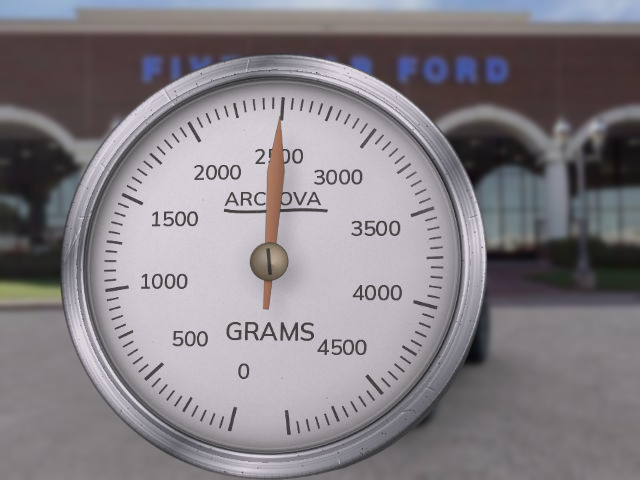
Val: 2500 g
